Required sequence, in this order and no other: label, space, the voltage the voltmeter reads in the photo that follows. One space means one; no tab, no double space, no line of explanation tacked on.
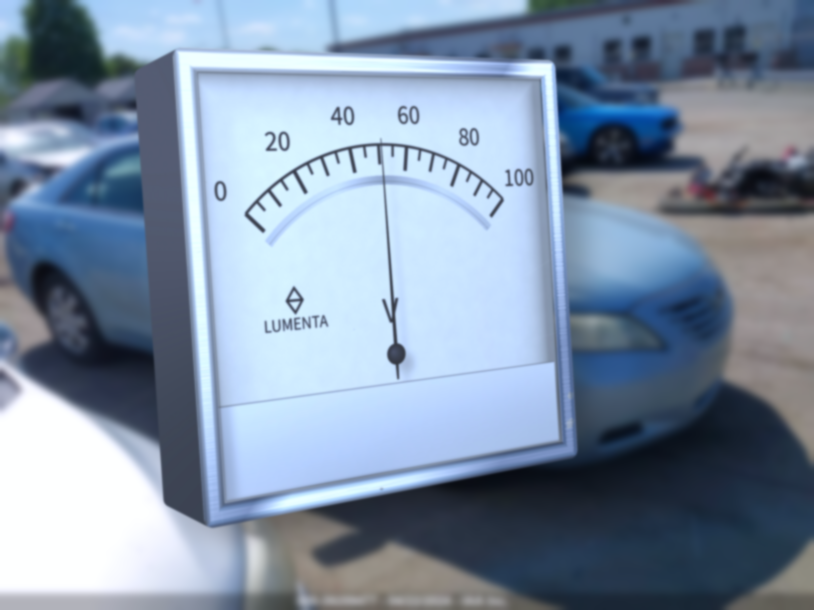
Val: 50 V
